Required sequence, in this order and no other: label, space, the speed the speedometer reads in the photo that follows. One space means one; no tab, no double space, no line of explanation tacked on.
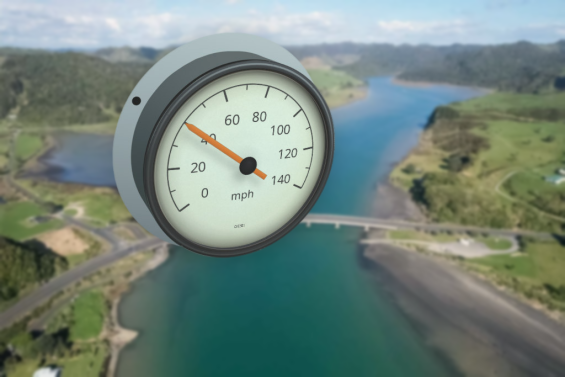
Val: 40 mph
